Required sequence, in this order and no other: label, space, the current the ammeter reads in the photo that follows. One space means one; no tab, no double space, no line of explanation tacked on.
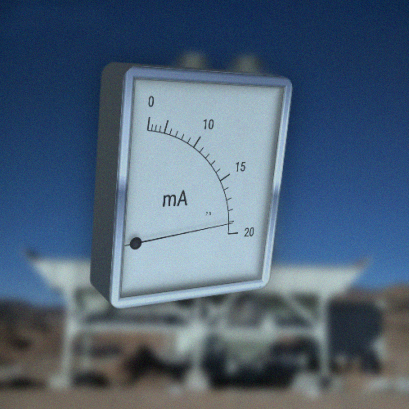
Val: 19 mA
